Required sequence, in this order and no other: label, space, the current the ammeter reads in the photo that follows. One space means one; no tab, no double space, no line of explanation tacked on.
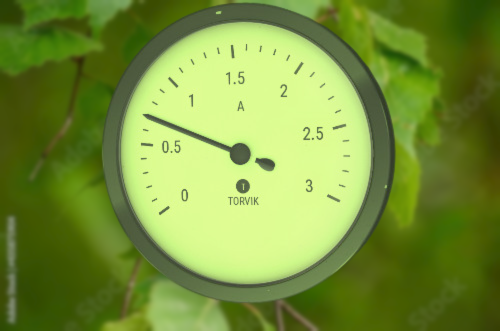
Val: 0.7 A
